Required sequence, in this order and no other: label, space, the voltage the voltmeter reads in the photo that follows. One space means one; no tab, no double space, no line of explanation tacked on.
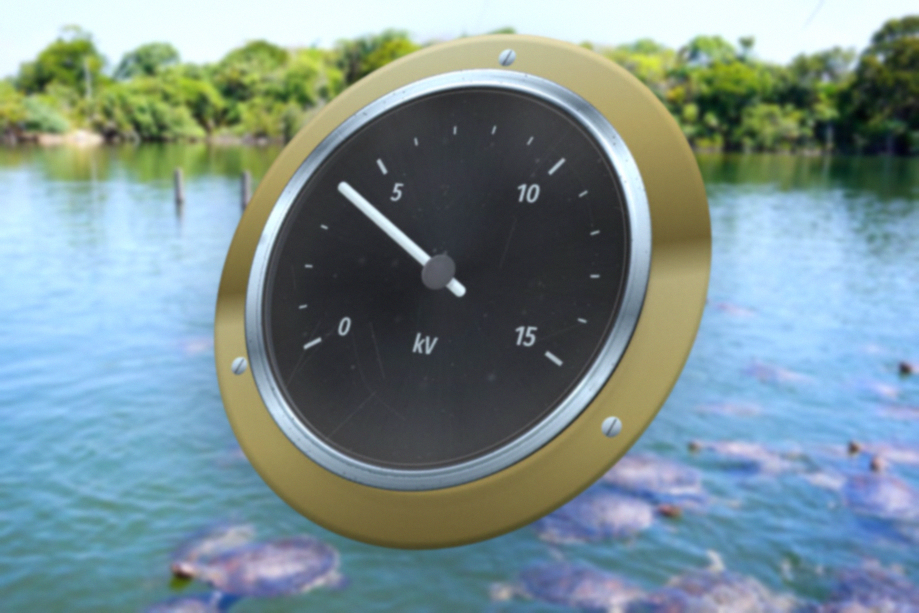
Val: 4 kV
